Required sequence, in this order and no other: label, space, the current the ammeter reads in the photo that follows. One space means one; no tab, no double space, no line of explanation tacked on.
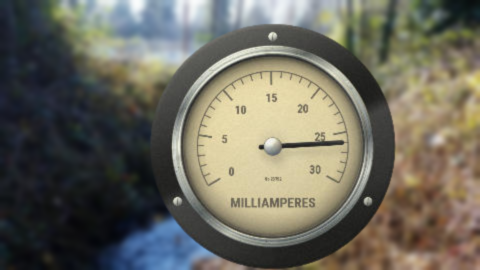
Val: 26 mA
